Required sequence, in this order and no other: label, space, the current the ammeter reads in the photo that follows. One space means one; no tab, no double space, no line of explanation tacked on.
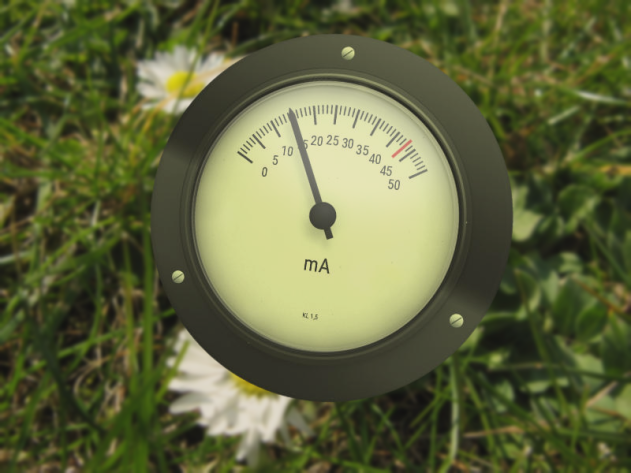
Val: 15 mA
